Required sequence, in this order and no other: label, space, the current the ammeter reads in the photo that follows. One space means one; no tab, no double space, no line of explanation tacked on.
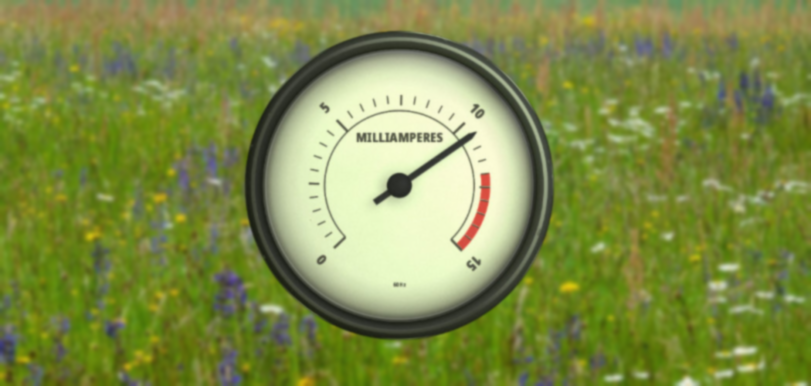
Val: 10.5 mA
